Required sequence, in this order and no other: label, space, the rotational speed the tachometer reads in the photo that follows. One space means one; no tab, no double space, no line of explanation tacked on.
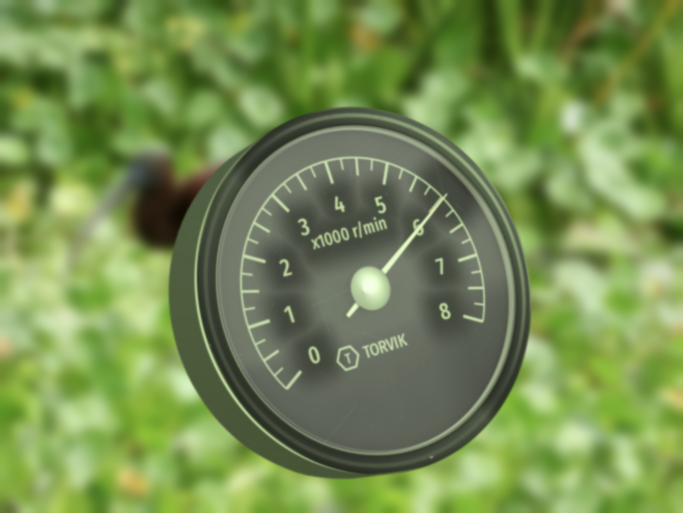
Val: 6000 rpm
